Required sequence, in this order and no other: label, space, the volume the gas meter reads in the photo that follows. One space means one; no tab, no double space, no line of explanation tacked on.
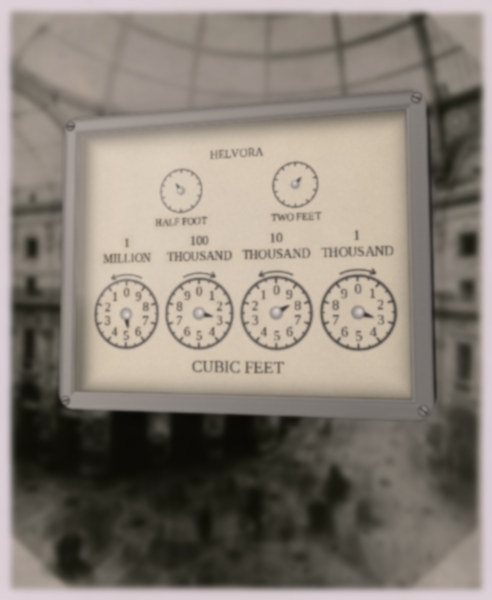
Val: 528300 ft³
